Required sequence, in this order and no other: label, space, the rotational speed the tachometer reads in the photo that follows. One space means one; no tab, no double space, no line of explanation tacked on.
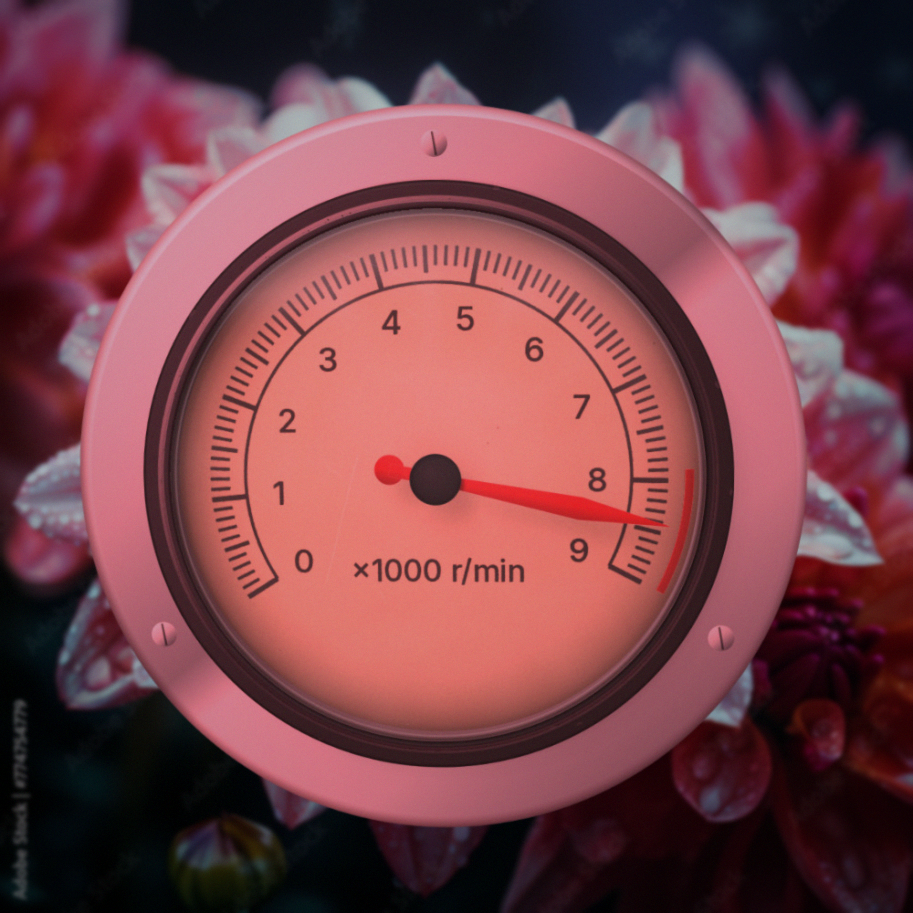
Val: 8400 rpm
